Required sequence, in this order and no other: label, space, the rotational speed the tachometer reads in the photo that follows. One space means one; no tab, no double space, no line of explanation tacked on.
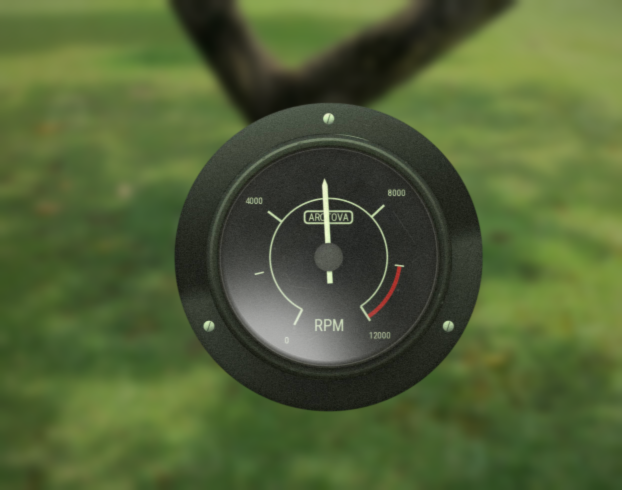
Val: 6000 rpm
